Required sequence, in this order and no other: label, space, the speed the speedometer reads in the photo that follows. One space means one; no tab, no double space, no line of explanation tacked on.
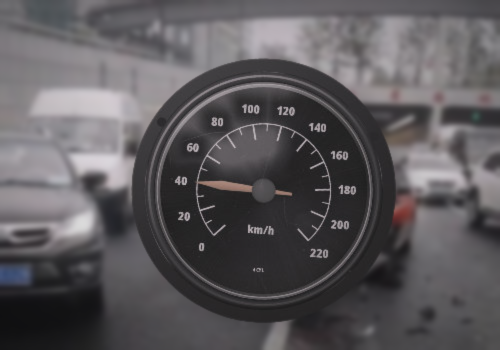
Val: 40 km/h
